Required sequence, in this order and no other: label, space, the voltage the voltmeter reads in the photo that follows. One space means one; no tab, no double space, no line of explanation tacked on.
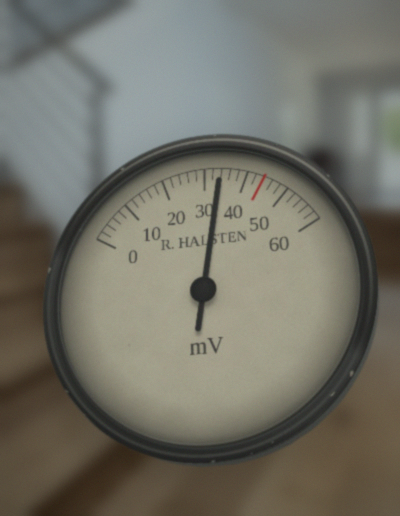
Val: 34 mV
